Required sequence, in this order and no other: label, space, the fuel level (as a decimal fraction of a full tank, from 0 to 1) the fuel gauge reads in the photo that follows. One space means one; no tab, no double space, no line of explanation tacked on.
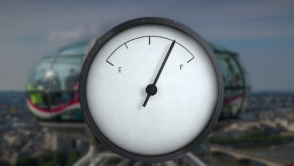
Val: 0.75
